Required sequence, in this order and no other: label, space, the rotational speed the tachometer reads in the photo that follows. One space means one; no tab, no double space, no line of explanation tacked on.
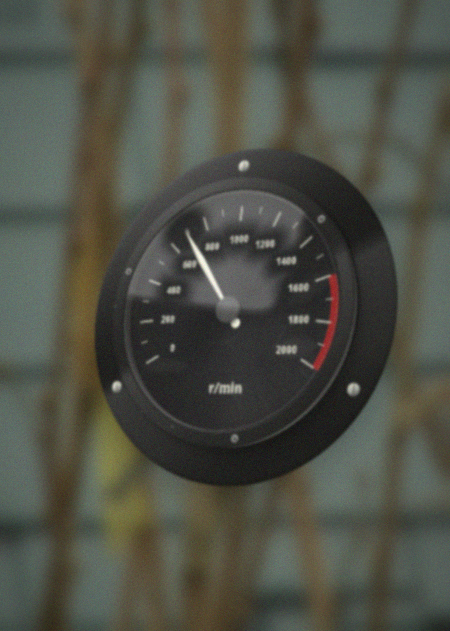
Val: 700 rpm
